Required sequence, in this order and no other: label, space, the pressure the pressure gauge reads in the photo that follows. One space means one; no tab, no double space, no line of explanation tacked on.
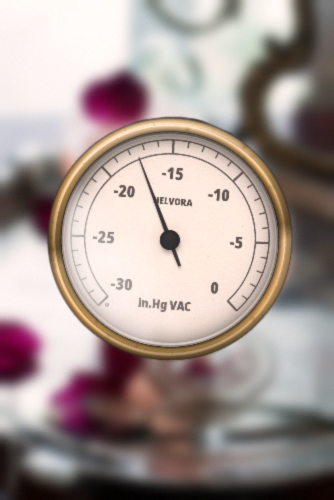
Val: -17.5 inHg
